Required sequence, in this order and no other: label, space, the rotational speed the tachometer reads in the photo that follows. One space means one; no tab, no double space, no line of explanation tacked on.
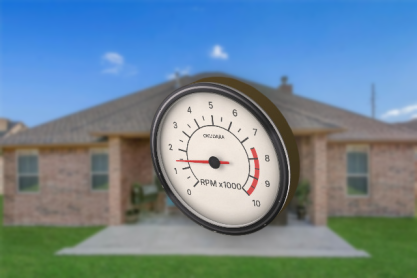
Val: 1500 rpm
